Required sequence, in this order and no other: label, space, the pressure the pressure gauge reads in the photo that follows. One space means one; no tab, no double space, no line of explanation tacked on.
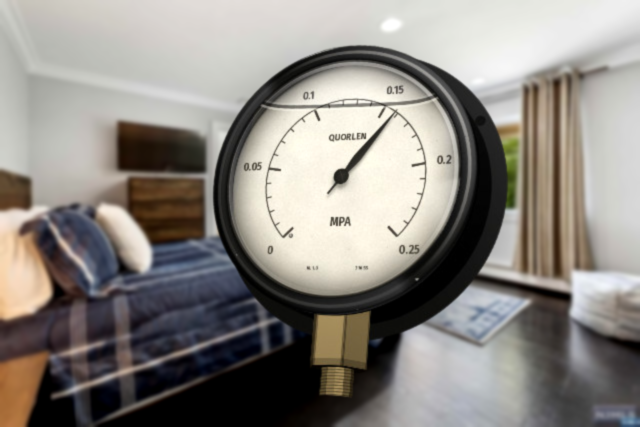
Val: 0.16 MPa
